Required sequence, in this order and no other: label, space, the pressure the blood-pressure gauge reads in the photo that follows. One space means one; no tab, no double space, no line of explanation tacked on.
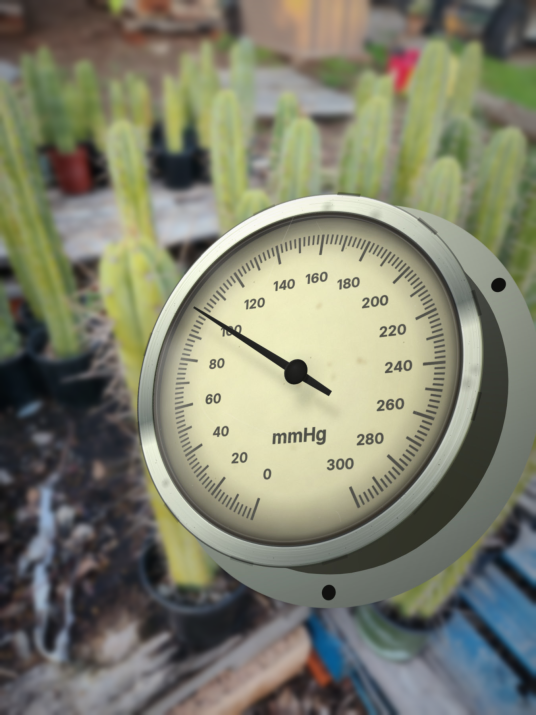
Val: 100 mmHg
